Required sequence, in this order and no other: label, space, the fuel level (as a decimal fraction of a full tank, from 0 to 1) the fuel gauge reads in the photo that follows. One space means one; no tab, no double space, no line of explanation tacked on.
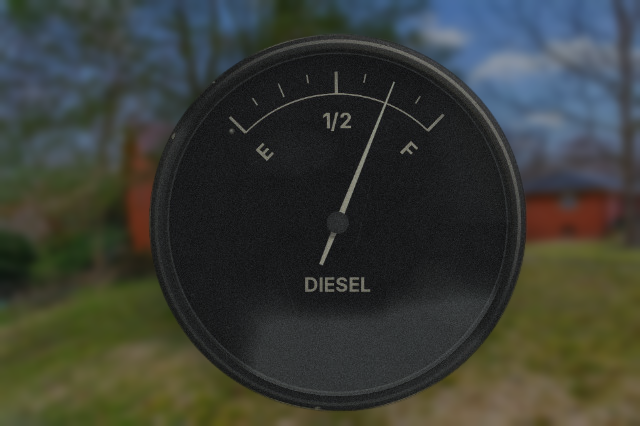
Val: 0.75
